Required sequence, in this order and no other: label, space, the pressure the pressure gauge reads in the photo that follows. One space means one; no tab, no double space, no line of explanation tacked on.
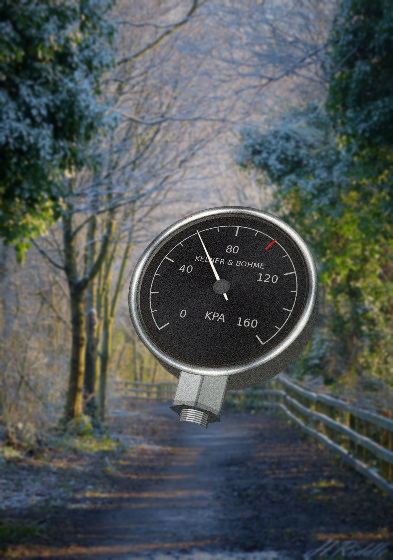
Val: 60 kPa
